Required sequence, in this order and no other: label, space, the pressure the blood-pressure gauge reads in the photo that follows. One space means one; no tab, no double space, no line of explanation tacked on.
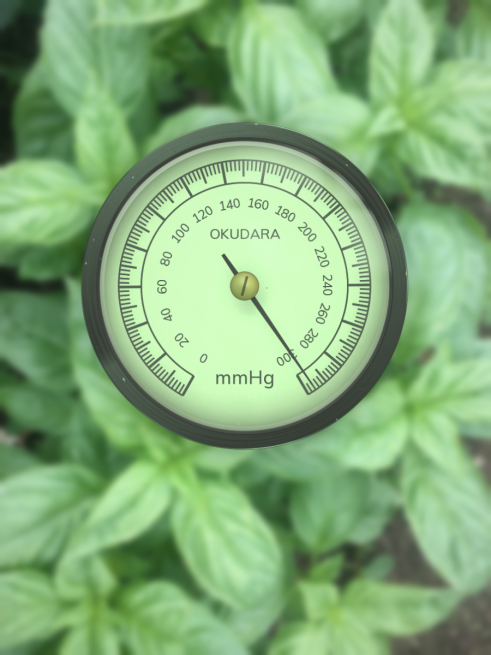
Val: 296 mmHg
